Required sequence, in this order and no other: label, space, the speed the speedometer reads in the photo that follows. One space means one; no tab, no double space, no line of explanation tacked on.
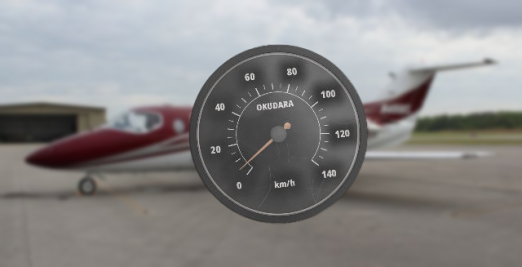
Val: 5 km/h
